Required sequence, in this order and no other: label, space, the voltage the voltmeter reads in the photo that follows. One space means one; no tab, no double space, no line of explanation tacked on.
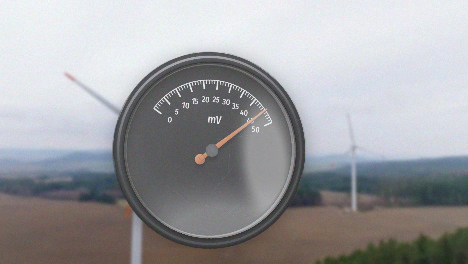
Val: 45 mV
